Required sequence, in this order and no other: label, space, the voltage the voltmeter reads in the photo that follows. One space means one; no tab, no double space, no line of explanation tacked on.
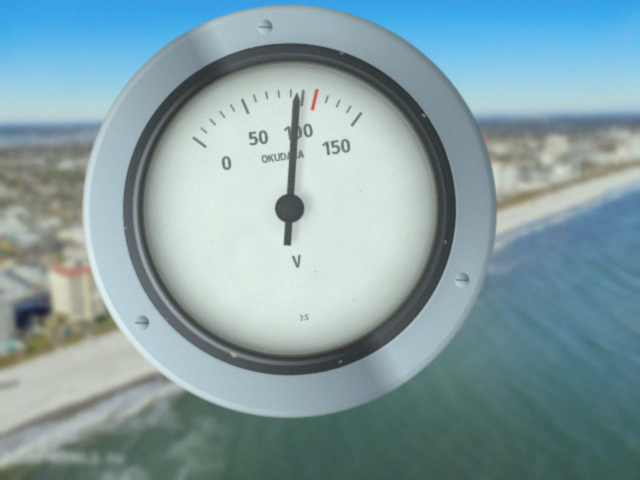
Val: 95 V
